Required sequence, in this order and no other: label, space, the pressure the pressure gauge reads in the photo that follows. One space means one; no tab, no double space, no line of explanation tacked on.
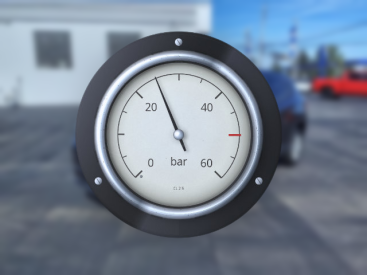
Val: 25 bar
